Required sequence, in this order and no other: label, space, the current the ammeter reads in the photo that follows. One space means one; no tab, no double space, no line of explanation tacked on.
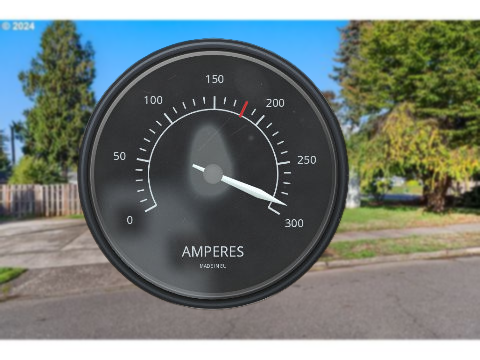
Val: 290 A
